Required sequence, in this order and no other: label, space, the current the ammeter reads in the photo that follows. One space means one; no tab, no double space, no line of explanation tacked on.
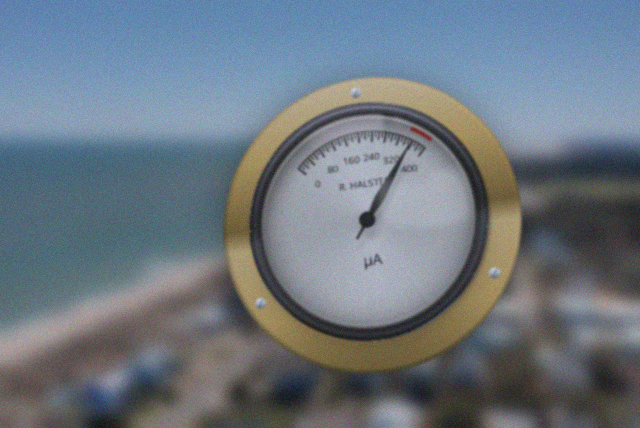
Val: 360 µA
